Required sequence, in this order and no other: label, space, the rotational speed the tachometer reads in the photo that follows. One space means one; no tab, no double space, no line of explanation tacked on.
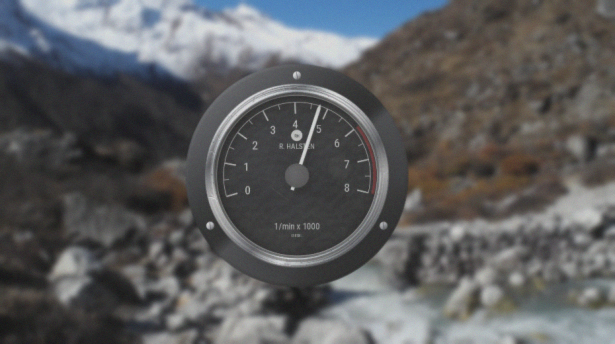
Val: 4750 rpm
